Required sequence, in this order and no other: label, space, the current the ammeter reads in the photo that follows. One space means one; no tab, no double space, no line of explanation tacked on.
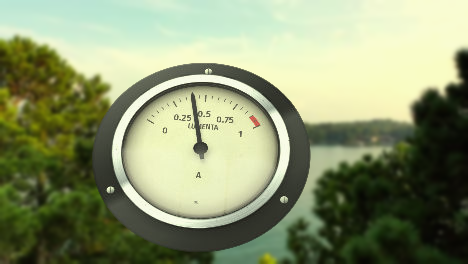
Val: 0.4 A
